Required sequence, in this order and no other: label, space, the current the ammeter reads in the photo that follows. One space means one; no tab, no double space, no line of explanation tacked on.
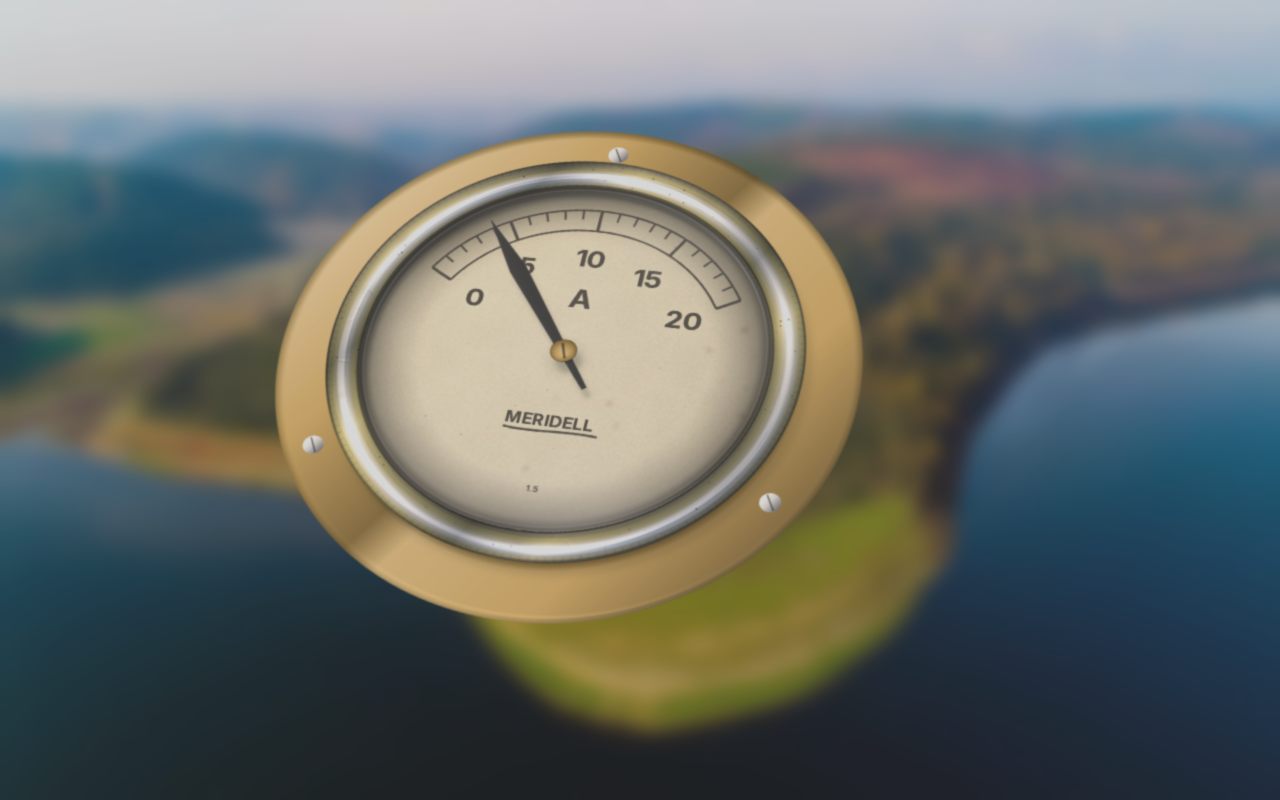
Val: 4 A
